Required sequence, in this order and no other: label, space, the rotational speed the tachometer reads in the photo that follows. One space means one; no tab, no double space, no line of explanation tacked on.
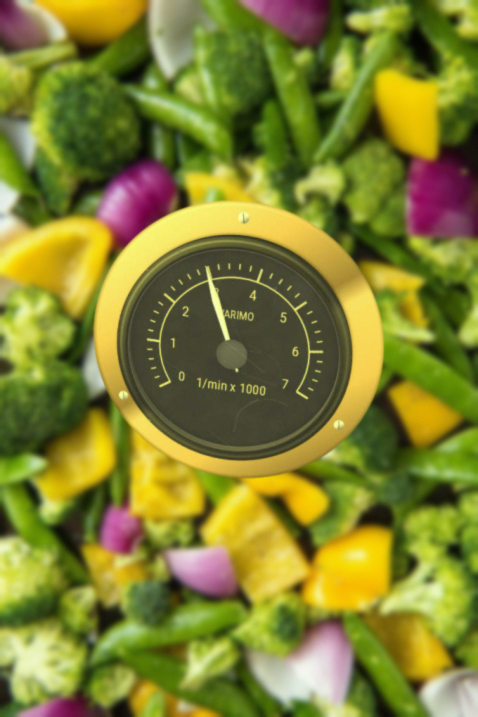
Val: 3000 rpm
